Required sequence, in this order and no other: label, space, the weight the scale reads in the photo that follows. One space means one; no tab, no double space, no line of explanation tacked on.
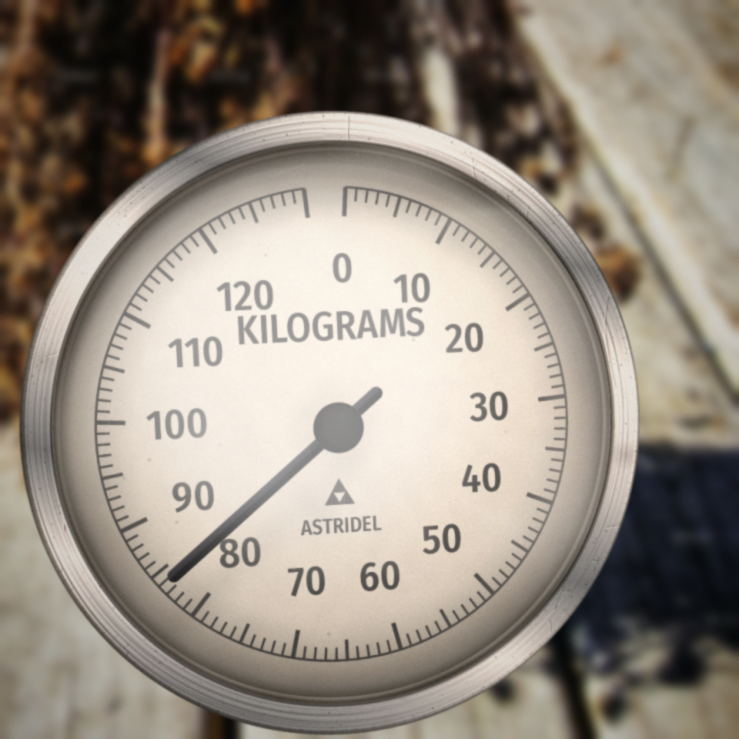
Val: 84 kg
